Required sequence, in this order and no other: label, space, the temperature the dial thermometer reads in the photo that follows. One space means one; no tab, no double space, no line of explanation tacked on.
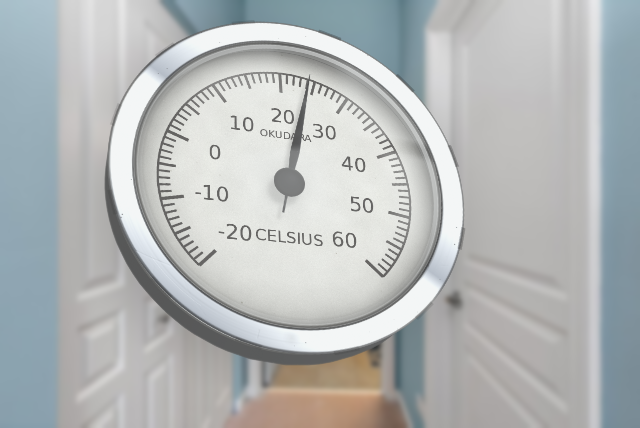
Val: 24 °C
